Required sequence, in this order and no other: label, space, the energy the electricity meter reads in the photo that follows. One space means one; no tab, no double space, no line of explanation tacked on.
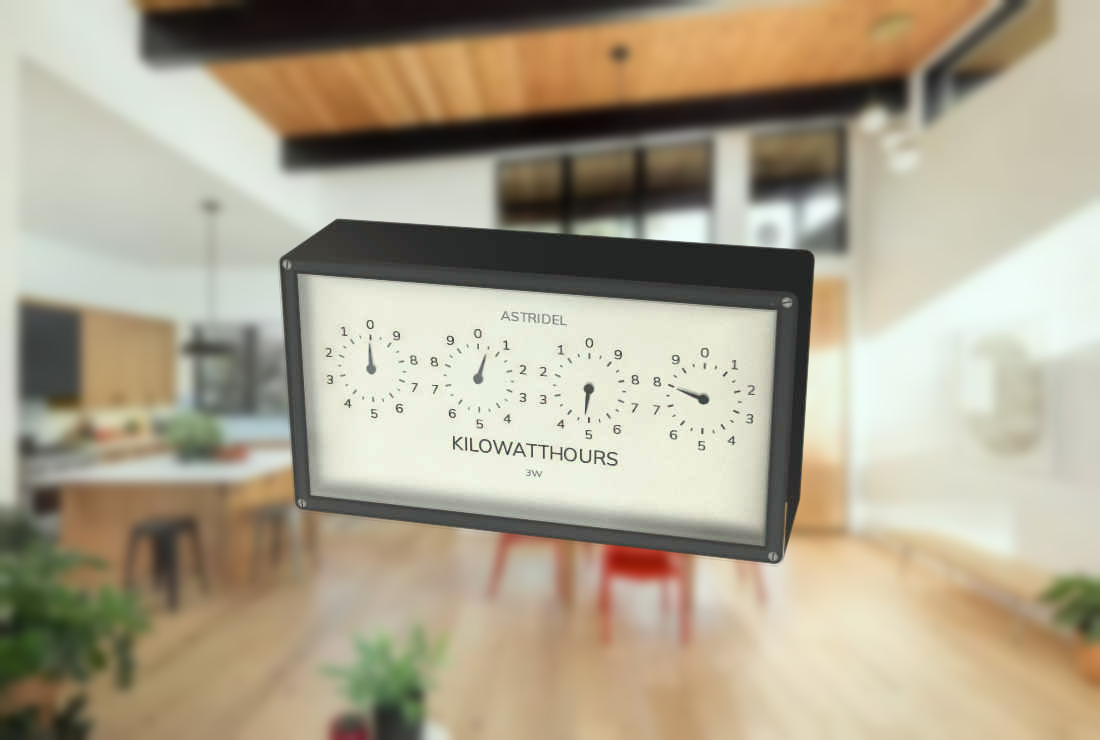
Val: 48 kWh
